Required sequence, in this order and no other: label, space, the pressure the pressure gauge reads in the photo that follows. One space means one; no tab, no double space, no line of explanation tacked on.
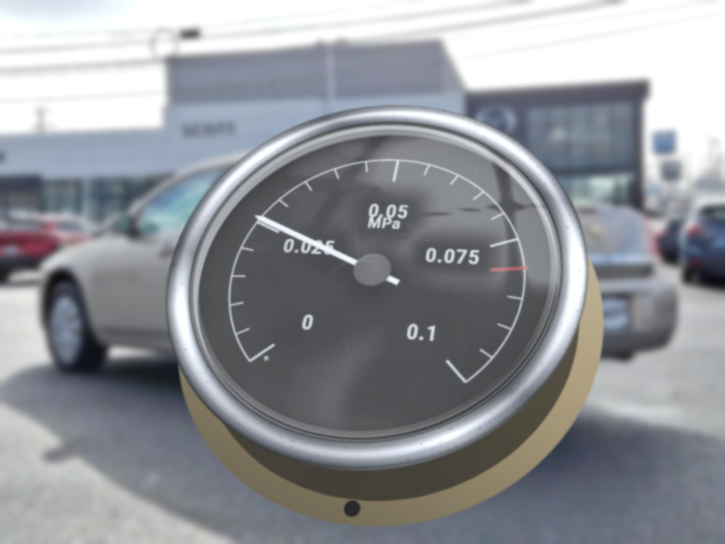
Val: 0.025 MPa
